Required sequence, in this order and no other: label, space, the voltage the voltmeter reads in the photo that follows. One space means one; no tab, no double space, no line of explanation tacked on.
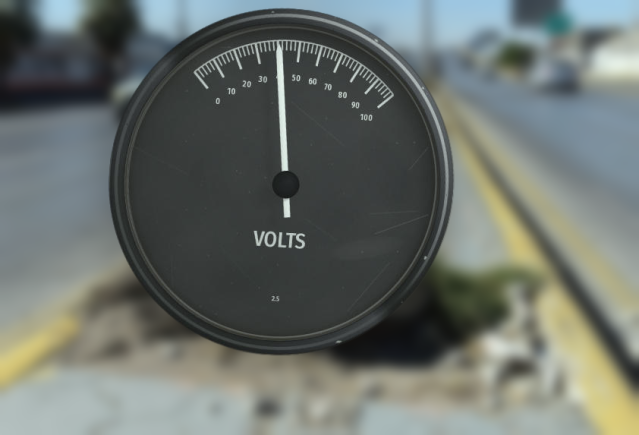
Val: 40 V
